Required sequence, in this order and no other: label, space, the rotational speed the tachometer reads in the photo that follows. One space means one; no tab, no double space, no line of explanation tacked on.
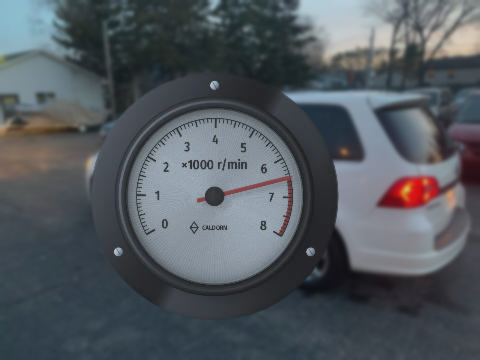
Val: 6500 rpm
